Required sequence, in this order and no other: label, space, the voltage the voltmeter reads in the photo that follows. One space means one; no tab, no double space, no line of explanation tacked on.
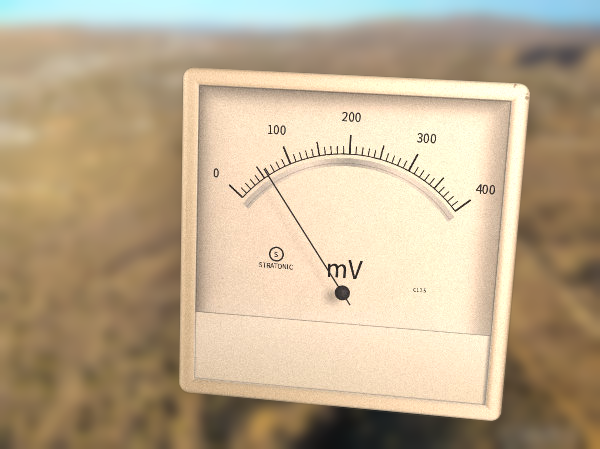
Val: 60 mV
